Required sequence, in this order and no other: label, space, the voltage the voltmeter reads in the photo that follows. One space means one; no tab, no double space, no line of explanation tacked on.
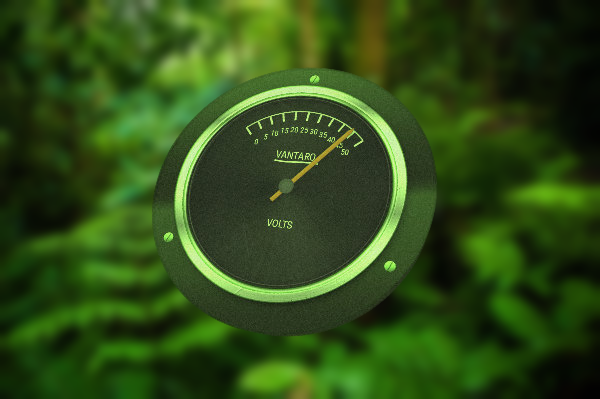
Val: 45 V
